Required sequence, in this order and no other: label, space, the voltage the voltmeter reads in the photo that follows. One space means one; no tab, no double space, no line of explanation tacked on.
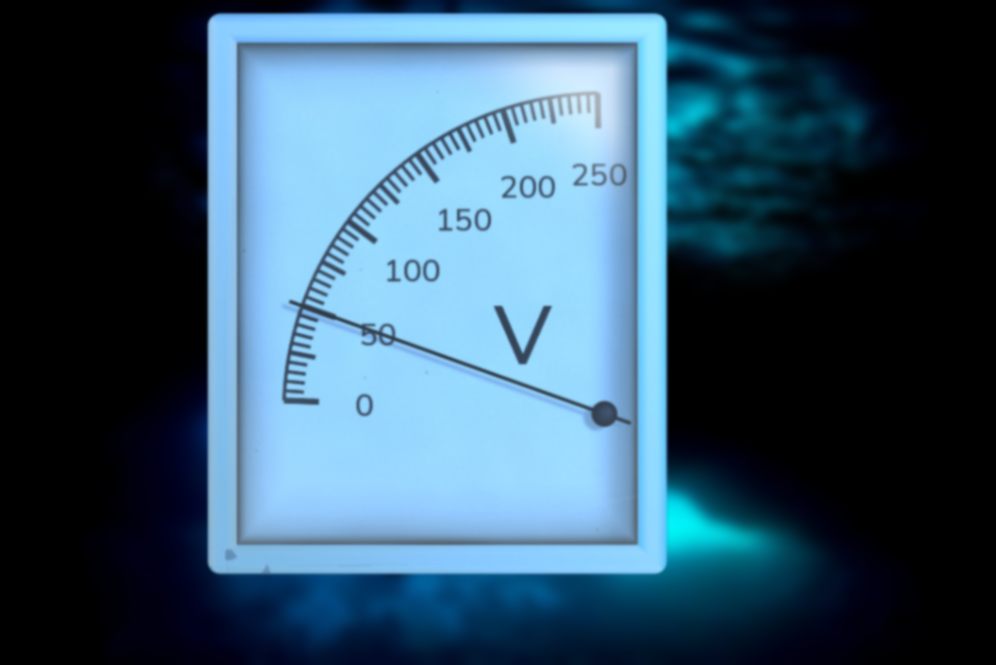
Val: 50 V
